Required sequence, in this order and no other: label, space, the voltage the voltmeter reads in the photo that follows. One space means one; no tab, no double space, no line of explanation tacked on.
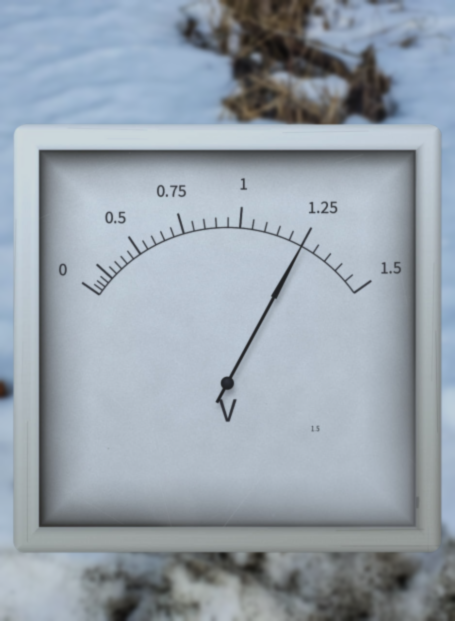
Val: 1.25 V
